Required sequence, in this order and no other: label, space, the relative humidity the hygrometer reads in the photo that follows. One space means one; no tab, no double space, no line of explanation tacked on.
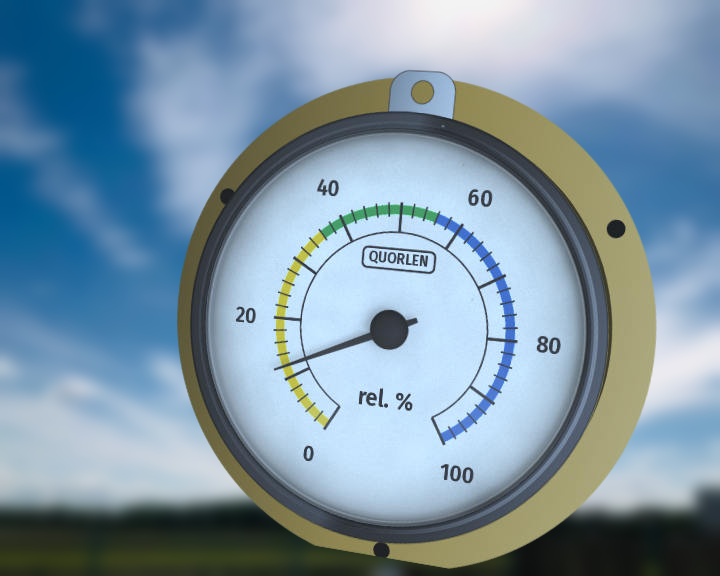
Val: 12 %
